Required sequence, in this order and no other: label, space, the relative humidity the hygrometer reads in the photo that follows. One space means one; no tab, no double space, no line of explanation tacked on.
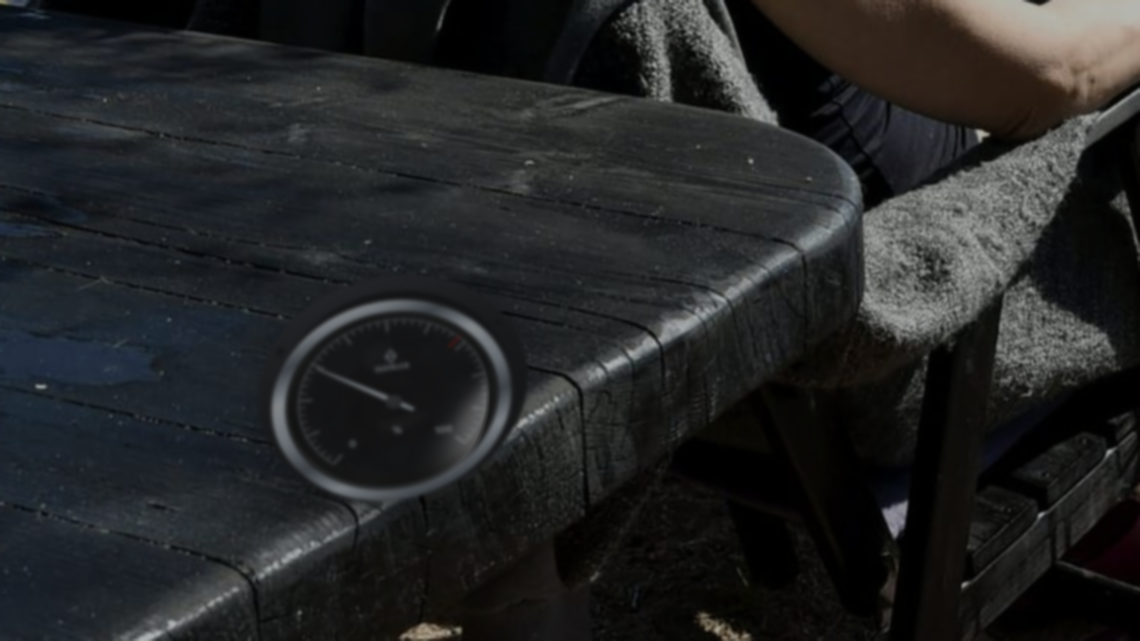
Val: 30 %
